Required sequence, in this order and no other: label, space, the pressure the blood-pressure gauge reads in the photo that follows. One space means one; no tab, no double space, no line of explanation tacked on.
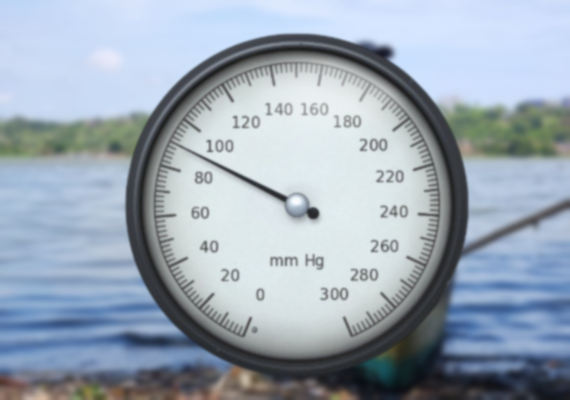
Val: 90 mmHg
